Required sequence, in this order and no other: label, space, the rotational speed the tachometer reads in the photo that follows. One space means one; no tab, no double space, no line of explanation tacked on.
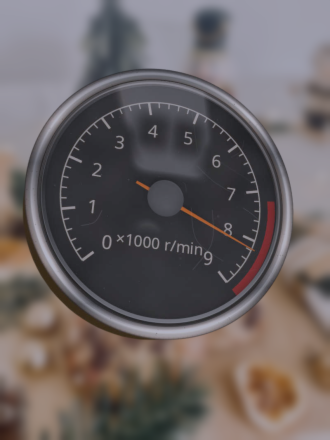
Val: 8200 rpm
